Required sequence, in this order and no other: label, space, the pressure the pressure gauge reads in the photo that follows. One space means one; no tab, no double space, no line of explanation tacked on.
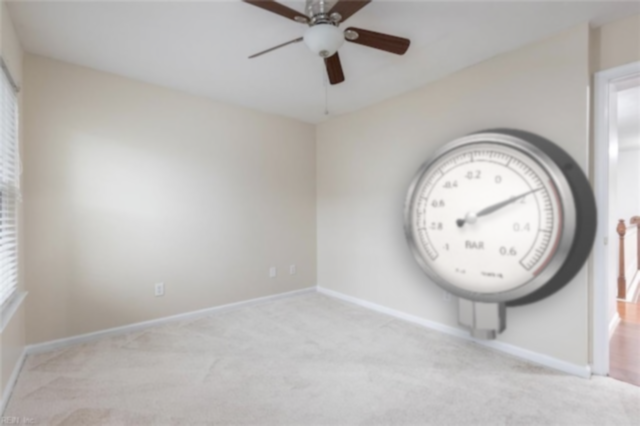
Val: 0.2 bar
